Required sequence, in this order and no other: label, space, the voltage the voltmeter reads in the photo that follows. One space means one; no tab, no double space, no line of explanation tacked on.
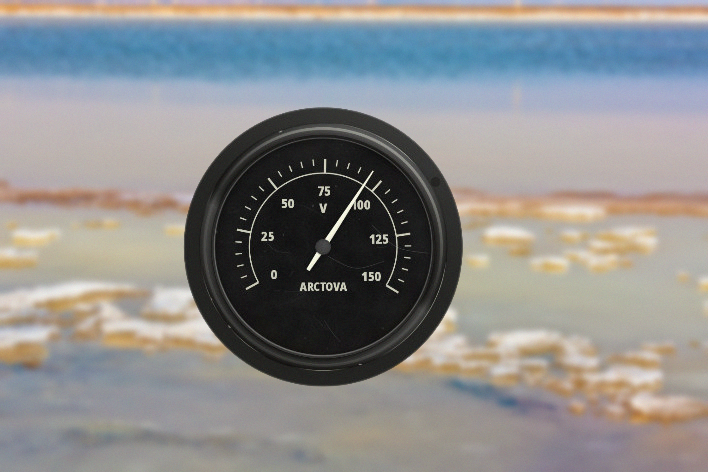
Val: 95 V
